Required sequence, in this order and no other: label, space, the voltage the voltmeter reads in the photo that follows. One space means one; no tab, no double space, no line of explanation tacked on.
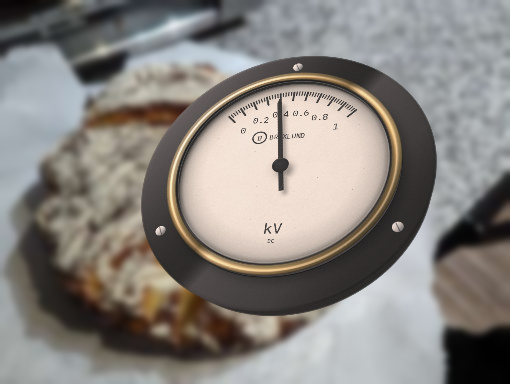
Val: 0.4 kV
